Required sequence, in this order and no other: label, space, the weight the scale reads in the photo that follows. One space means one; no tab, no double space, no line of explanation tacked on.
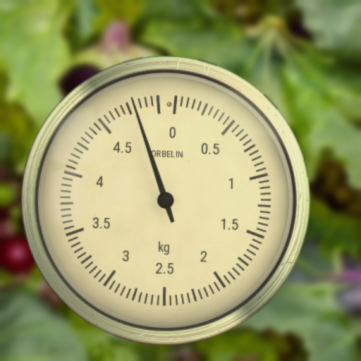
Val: 4.8 kg
